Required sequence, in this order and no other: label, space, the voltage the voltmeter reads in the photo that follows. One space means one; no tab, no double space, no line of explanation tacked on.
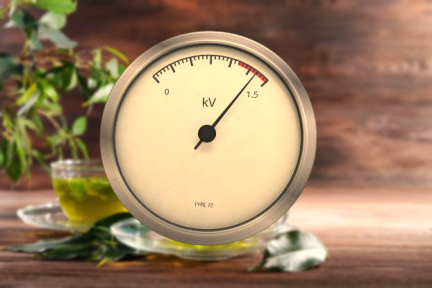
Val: 1.35 kV
